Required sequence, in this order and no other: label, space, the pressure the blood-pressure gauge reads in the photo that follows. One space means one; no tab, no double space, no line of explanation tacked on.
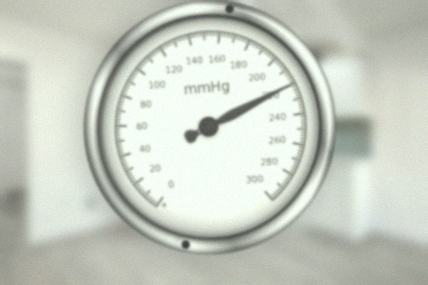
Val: 220 mmHg
